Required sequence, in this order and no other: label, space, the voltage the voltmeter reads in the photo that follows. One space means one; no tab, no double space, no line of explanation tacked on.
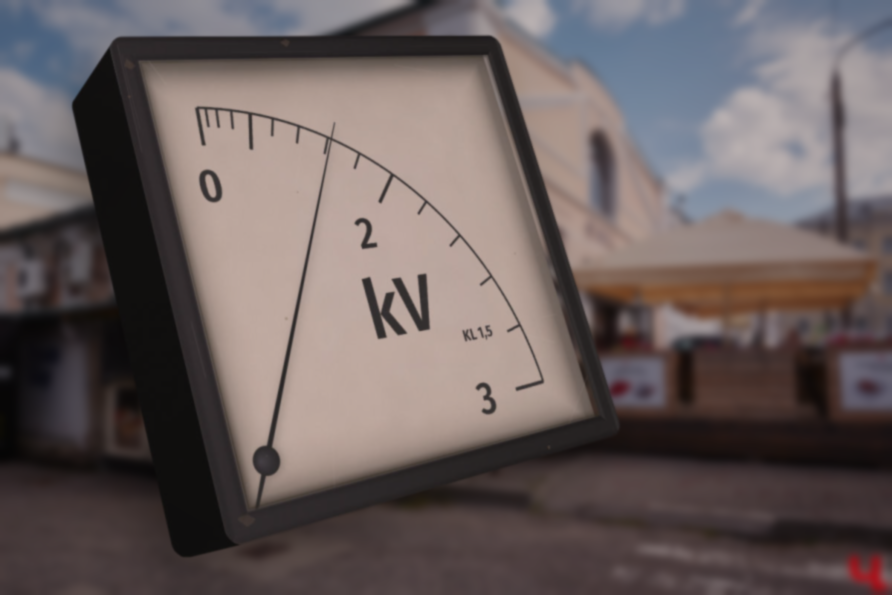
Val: 1.6 kV
